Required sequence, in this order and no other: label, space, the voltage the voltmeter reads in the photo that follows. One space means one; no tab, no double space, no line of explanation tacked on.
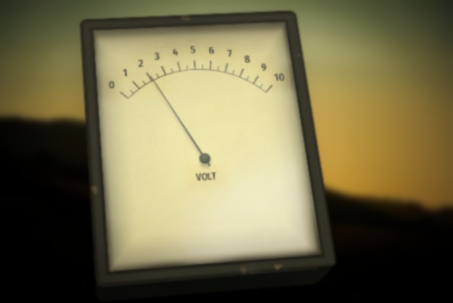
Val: 2 V
